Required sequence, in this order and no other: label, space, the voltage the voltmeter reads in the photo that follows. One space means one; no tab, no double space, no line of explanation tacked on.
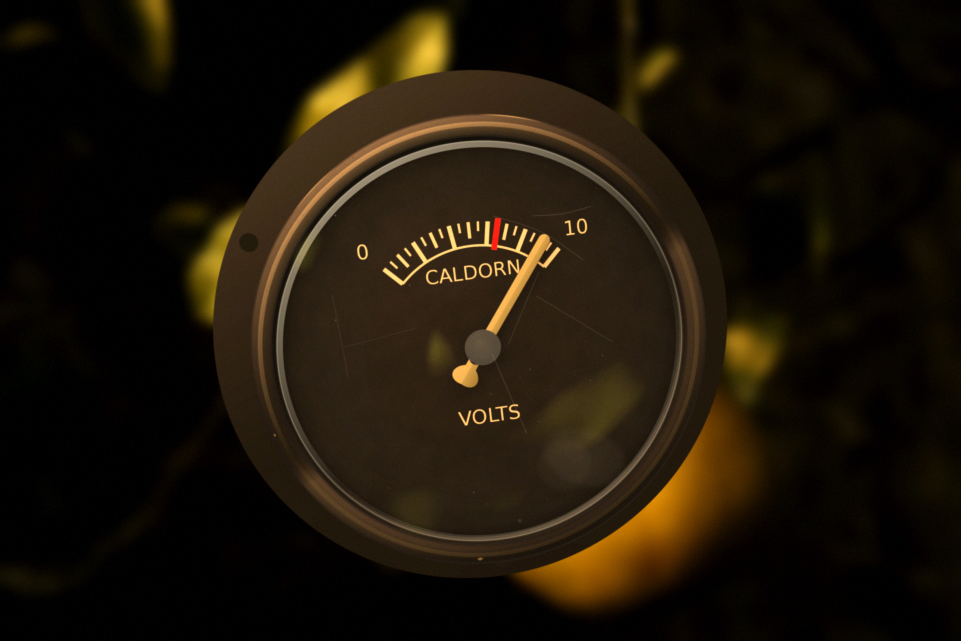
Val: 9 V
